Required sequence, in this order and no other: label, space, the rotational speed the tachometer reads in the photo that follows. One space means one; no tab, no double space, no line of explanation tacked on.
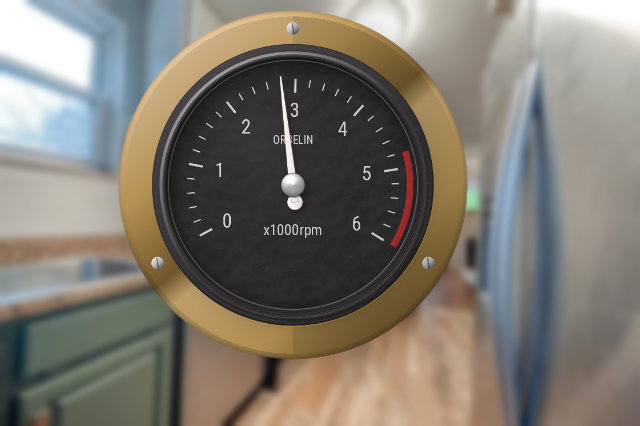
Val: 2800 rpm
